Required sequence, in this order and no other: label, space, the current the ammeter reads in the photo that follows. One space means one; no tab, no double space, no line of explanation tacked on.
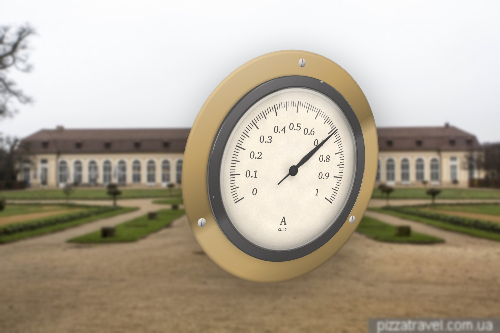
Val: 0.7 A
